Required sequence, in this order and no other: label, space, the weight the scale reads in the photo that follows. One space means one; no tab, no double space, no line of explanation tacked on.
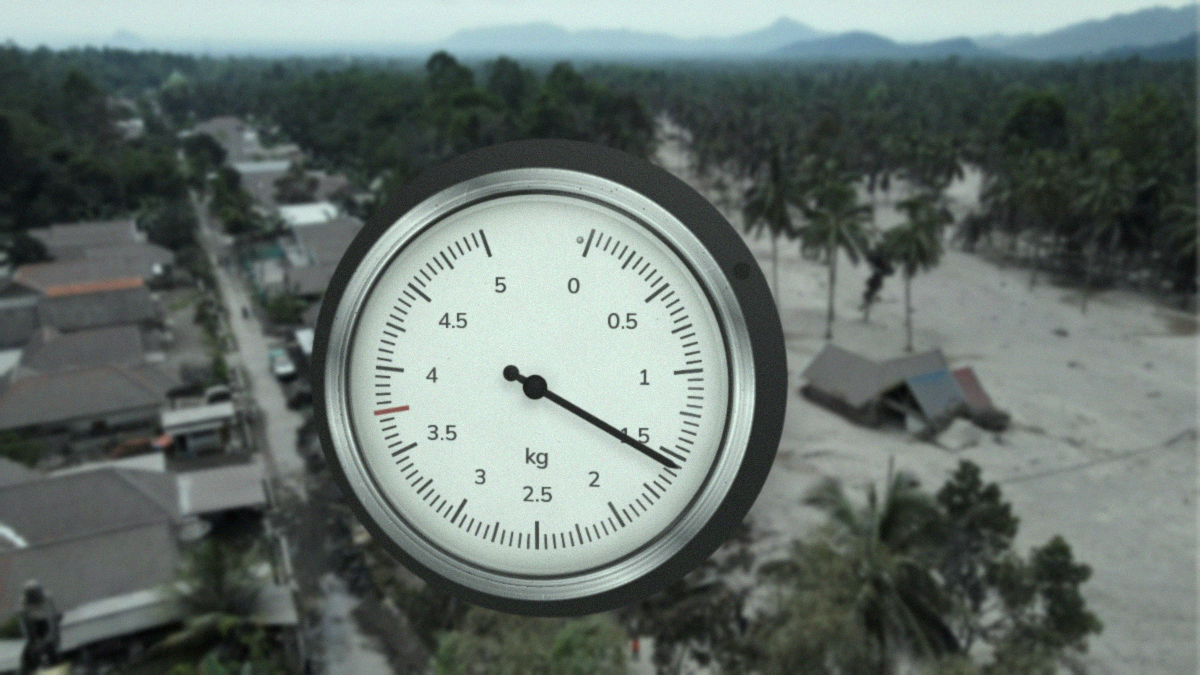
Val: 1.55 kg
